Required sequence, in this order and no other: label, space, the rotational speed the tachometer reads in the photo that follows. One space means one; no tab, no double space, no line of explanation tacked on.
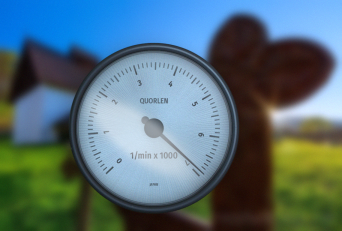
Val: 6900 rpm
